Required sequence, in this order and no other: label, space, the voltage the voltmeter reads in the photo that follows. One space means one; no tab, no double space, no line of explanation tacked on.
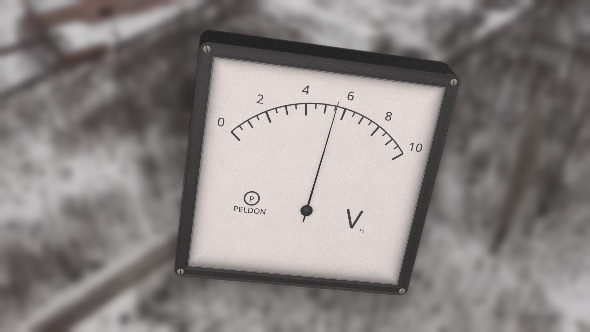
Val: 5.5 V
